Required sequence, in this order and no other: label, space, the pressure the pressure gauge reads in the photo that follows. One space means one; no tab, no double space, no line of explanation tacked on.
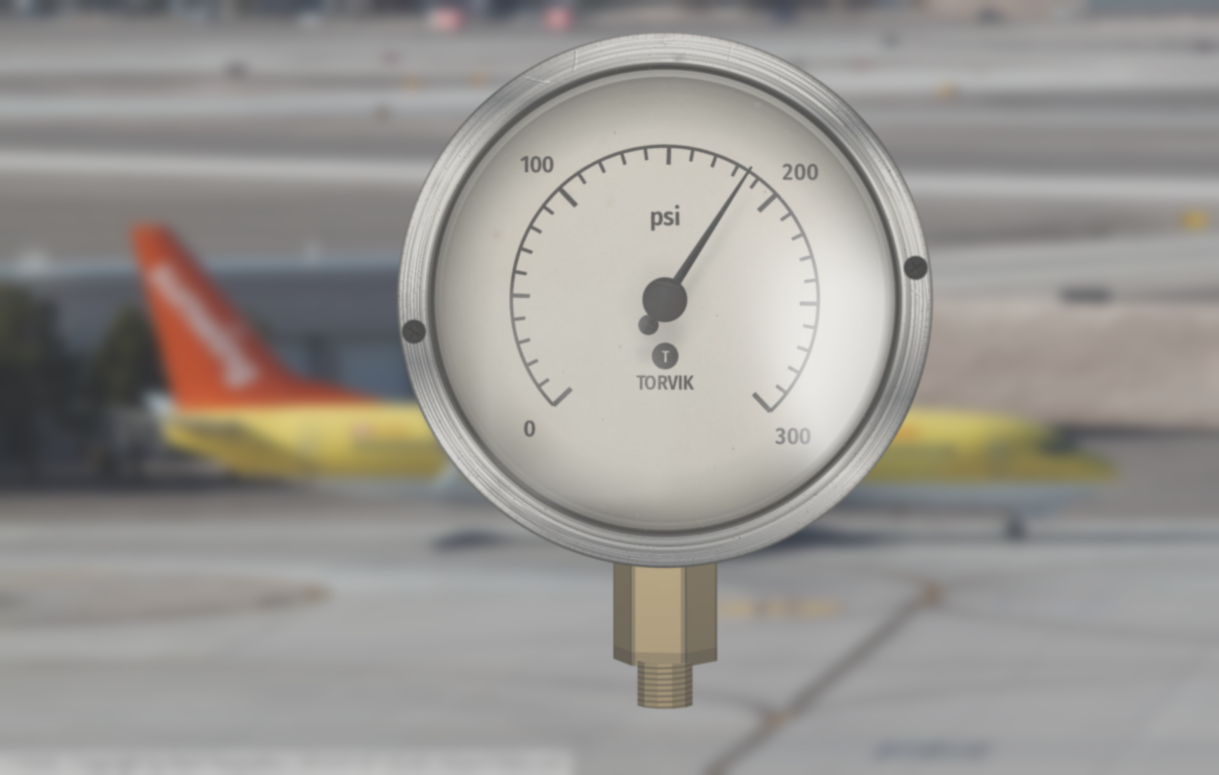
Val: 185 psi
